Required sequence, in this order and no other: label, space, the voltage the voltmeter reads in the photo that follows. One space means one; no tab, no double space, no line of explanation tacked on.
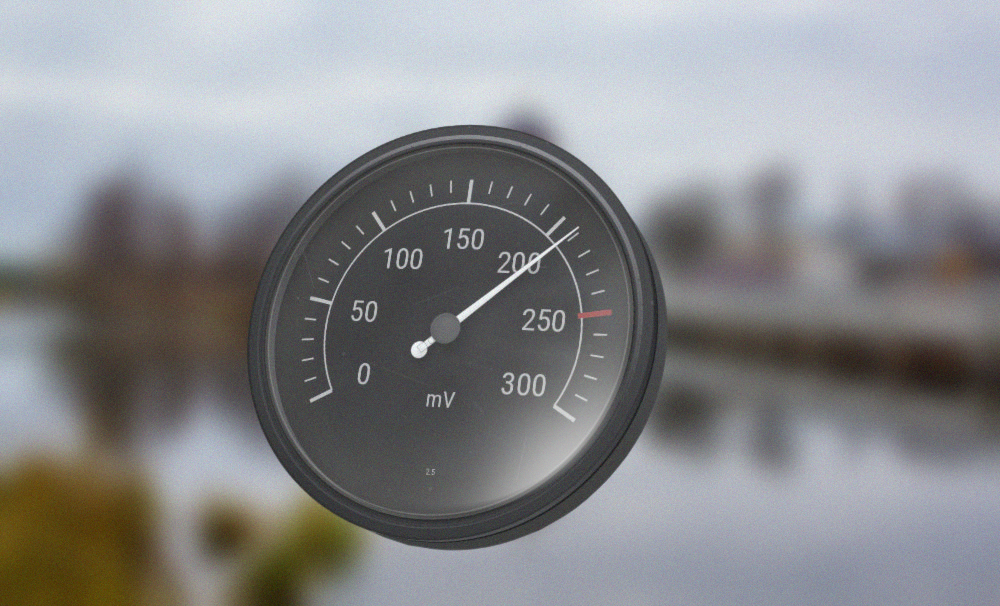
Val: 210 mV
